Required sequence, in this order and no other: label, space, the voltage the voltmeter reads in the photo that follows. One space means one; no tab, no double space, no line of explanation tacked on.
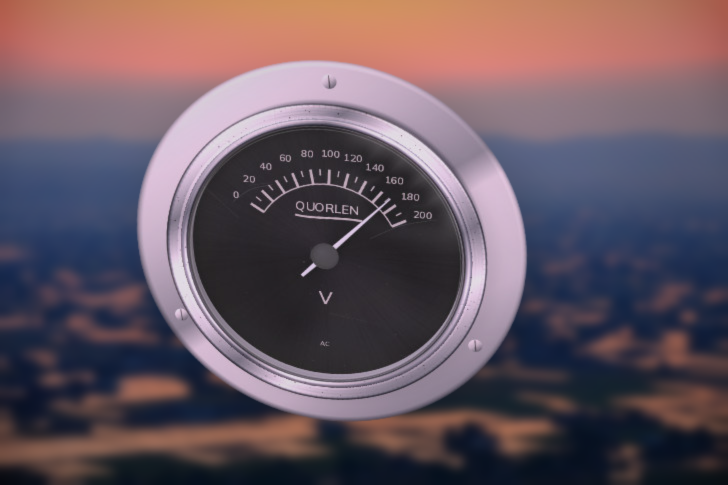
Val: 170 V
